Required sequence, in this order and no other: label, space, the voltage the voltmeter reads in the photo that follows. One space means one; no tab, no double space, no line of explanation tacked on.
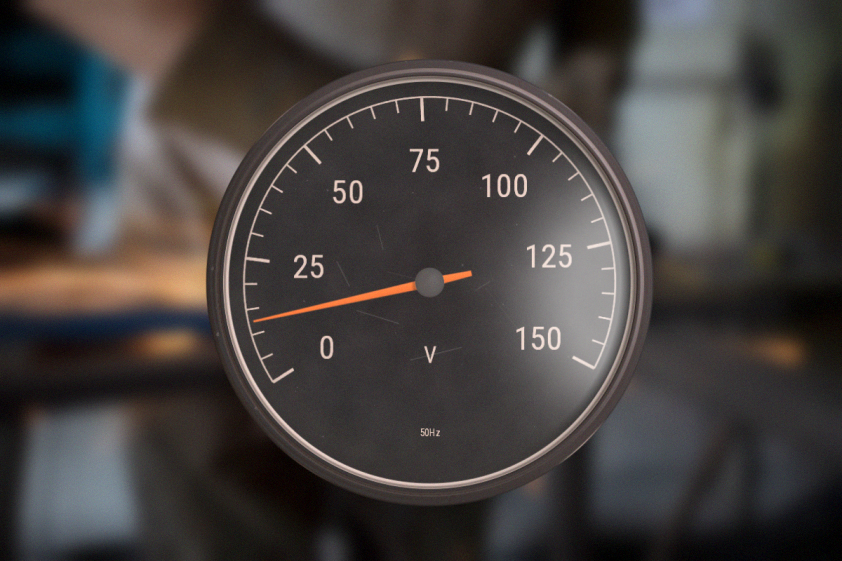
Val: 12.5 V
